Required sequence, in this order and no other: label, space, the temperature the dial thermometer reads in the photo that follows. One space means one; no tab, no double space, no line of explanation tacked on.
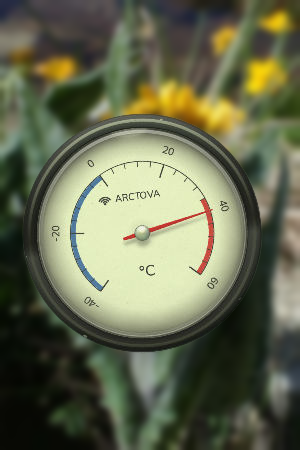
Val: 40 °C
